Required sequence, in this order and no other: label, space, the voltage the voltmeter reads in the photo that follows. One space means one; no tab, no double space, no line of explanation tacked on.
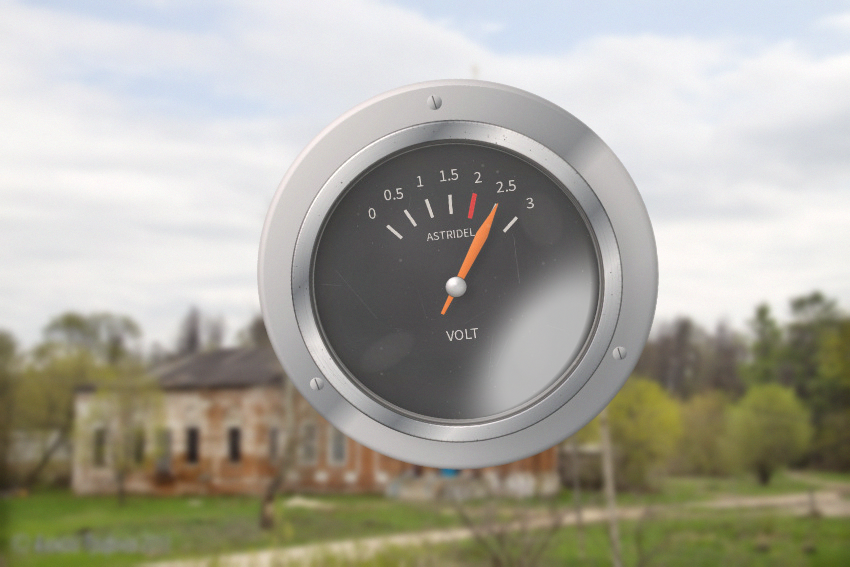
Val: 2.5 V
